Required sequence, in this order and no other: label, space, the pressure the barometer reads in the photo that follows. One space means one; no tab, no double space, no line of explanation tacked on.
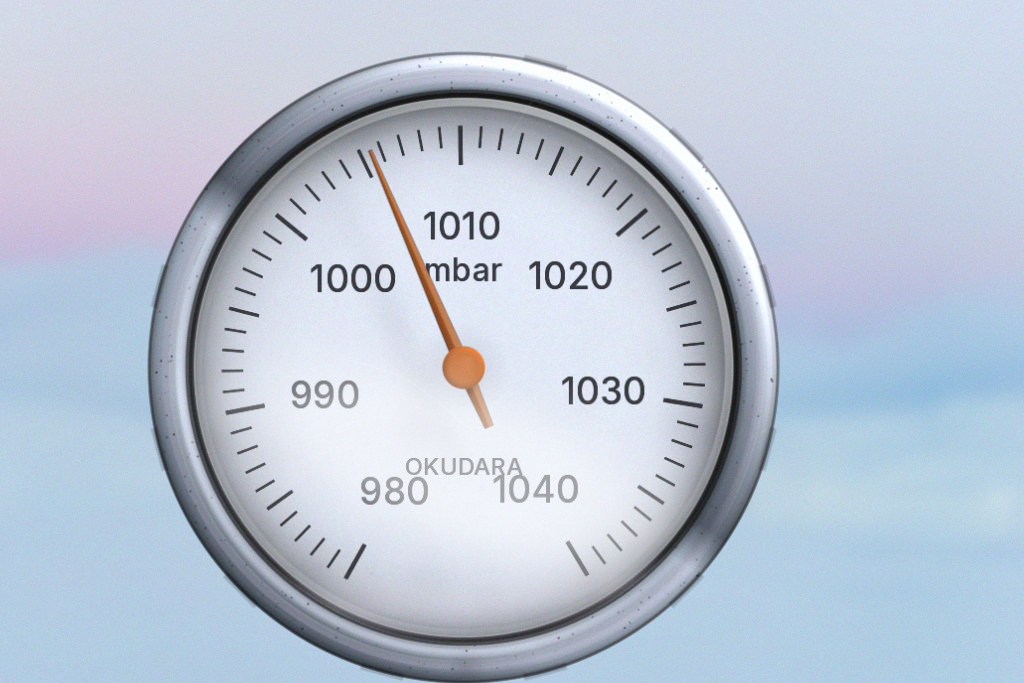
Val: 1005.5 mbar
